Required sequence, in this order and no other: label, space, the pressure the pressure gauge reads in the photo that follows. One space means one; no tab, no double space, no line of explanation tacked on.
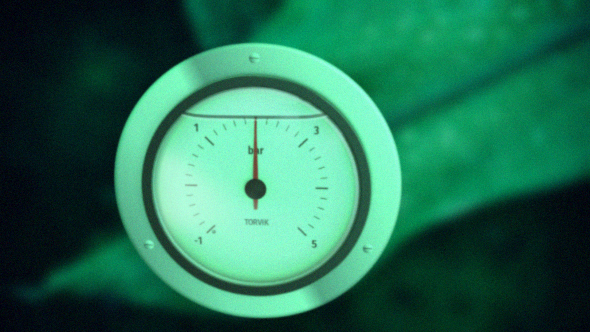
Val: 2 bar
